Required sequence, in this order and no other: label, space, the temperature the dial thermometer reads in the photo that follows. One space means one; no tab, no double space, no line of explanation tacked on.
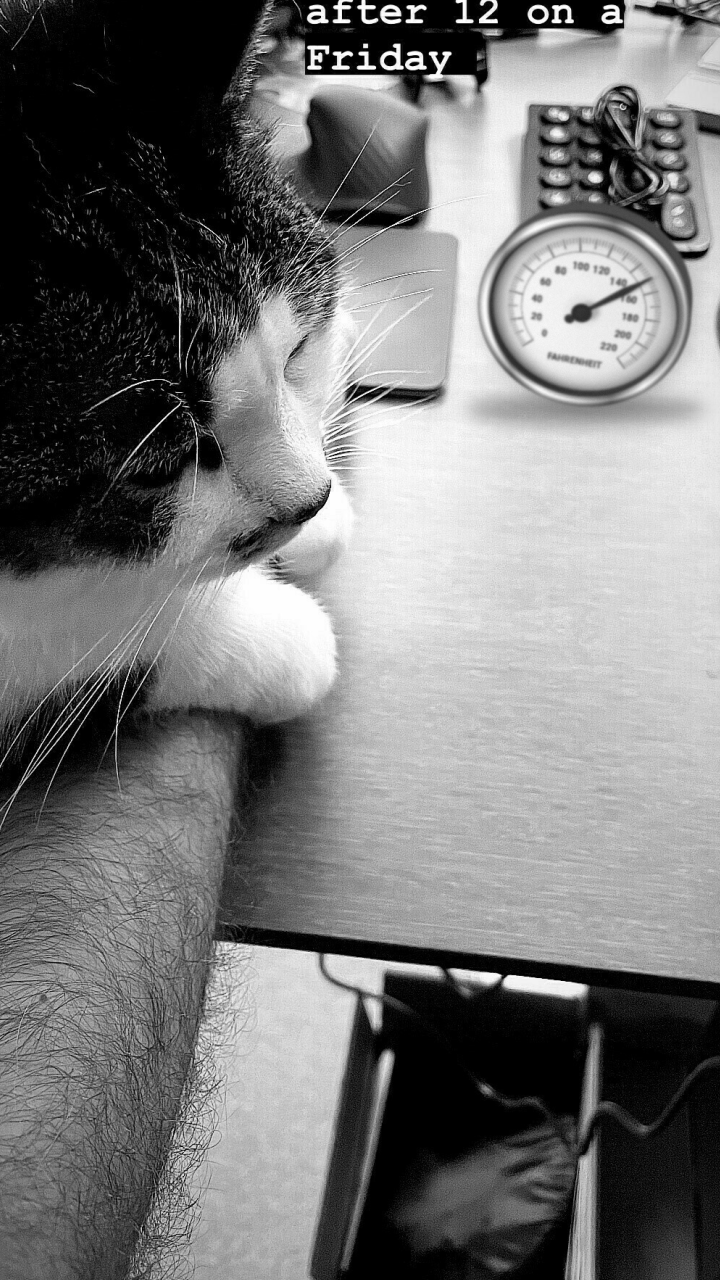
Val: 150 °F
